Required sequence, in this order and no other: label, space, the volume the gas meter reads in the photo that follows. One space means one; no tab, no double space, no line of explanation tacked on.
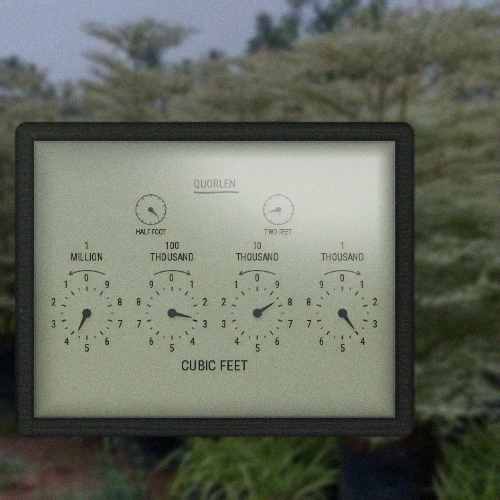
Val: 428400 ft³
